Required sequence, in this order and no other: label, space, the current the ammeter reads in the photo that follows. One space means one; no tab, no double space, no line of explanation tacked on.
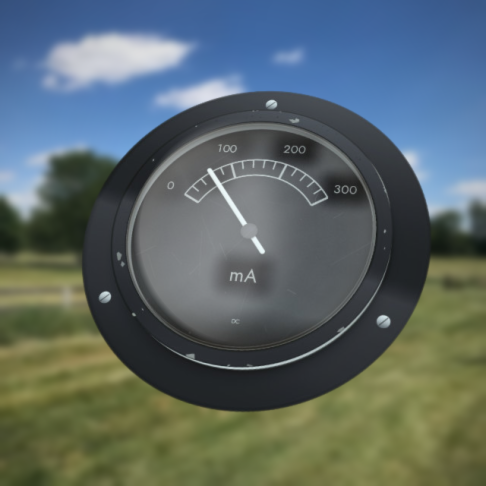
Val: 60 mA
